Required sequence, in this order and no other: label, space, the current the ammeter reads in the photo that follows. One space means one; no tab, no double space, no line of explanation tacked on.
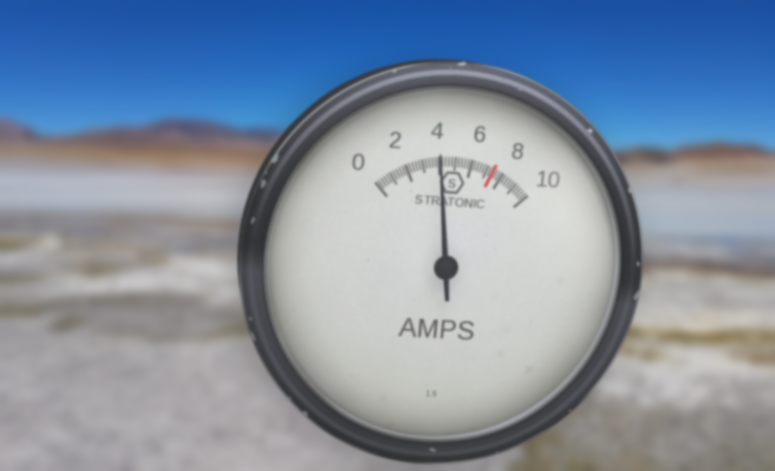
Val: 4 A
